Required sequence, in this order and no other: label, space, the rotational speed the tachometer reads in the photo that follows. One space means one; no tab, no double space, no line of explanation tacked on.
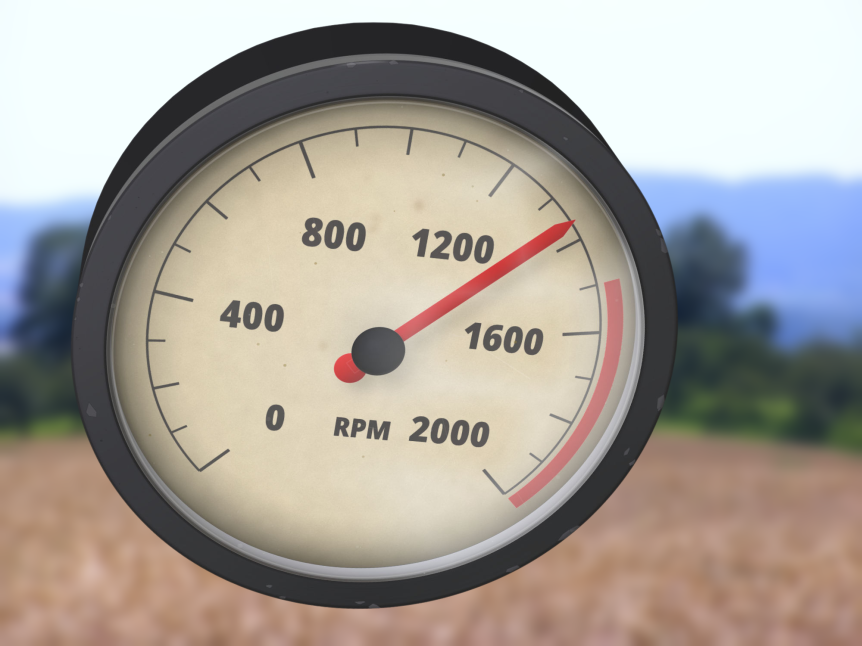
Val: 1350 rpm
